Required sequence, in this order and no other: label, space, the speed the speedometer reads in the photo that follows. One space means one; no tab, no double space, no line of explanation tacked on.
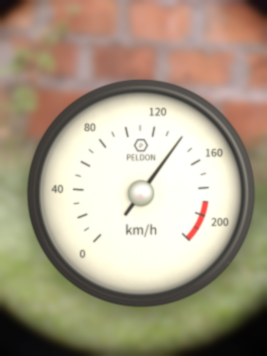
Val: 140 km/h
